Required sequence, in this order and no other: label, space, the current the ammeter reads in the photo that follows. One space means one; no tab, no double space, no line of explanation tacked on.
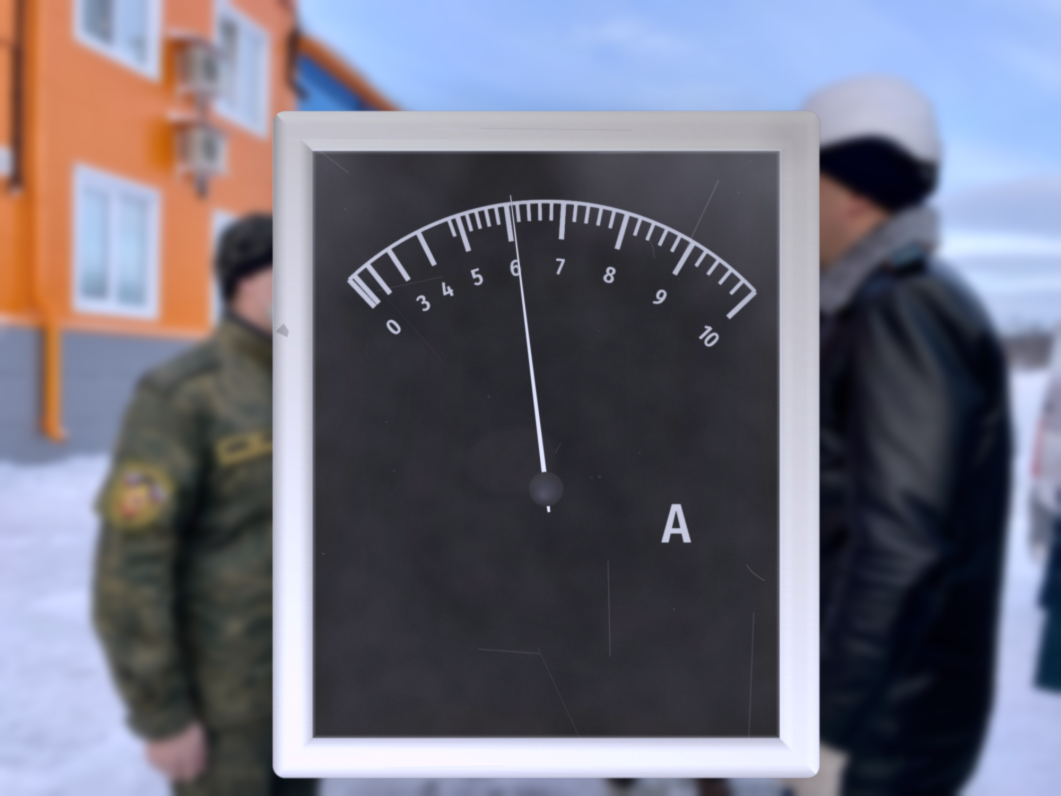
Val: 6.1 A
